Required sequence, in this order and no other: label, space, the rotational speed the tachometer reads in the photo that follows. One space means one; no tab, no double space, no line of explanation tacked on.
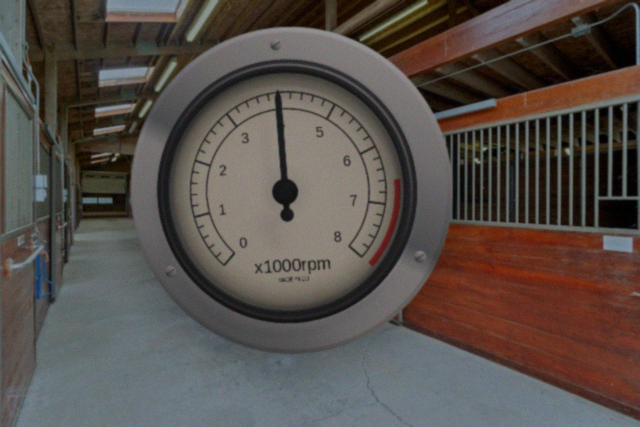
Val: 4000 rpm
